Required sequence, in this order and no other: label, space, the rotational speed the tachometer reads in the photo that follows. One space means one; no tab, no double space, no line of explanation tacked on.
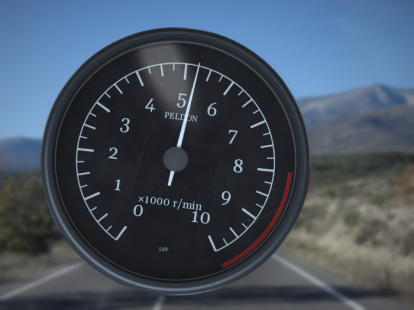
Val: 5250 rpm
